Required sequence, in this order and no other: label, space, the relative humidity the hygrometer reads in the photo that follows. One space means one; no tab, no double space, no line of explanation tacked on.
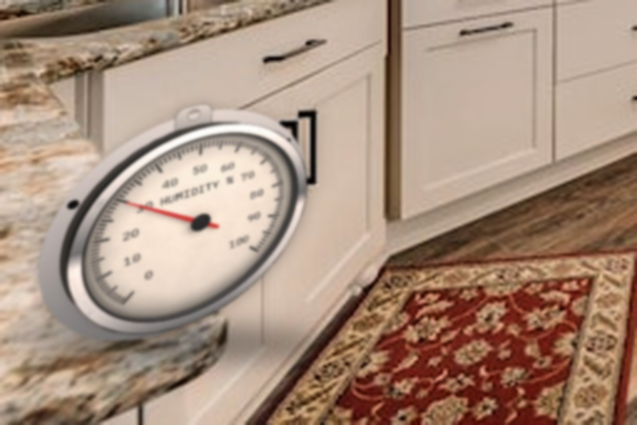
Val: 30 %
